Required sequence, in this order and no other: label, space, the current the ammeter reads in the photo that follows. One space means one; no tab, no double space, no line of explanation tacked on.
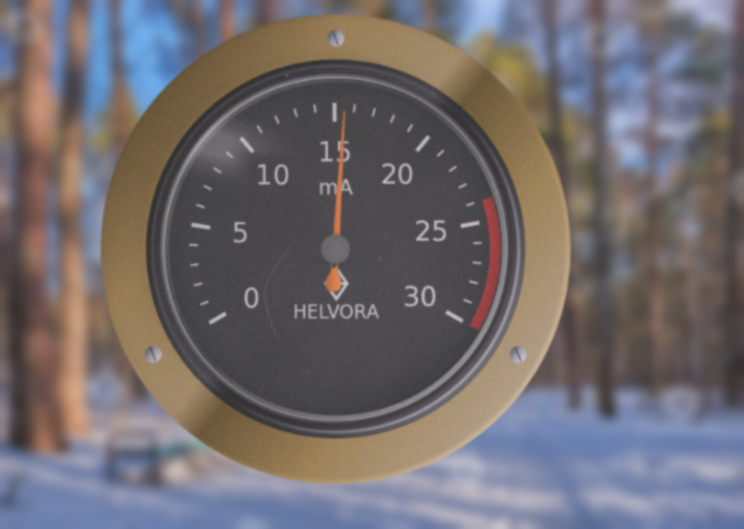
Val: 15.5 mA
